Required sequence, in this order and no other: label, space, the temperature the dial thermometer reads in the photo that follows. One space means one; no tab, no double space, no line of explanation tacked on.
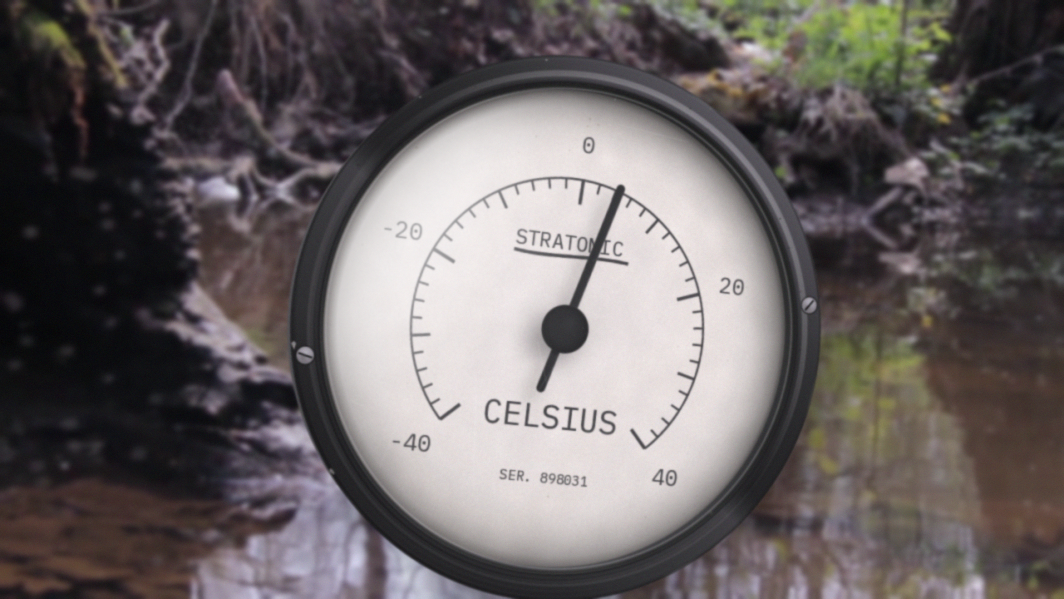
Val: 4 °C
